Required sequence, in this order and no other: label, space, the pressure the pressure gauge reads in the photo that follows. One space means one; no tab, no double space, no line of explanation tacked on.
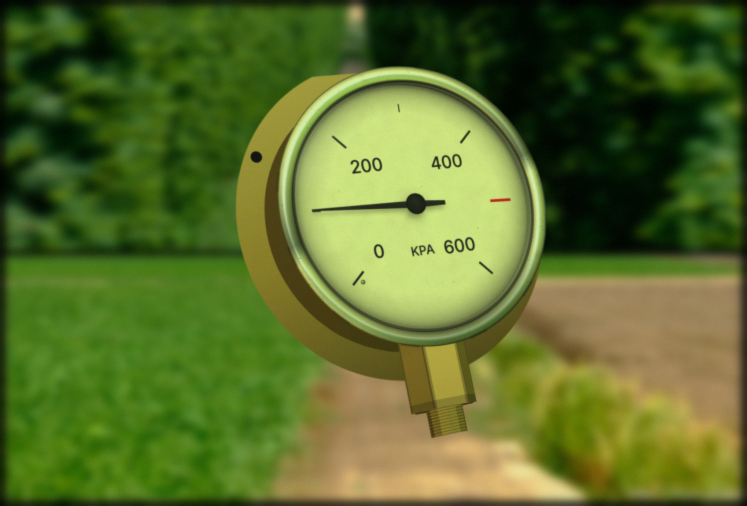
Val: 100 kPa
